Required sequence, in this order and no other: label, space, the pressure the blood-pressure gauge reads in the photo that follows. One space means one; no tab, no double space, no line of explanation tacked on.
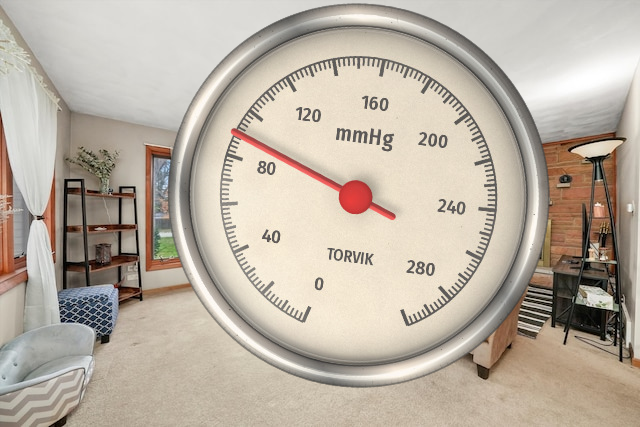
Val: 90 mmHg
